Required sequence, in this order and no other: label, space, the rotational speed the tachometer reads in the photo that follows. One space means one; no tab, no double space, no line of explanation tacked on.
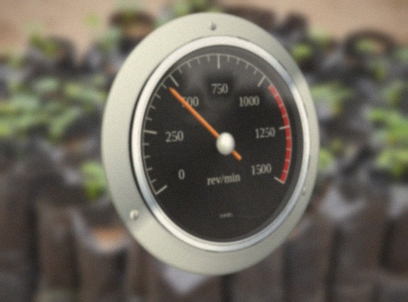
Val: 450 rpm
